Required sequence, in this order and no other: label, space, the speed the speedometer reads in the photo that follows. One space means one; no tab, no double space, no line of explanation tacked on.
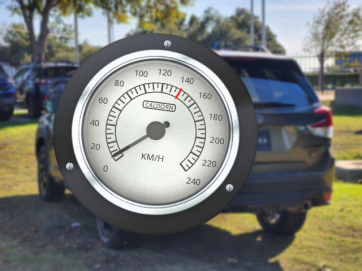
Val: 5 km/h
